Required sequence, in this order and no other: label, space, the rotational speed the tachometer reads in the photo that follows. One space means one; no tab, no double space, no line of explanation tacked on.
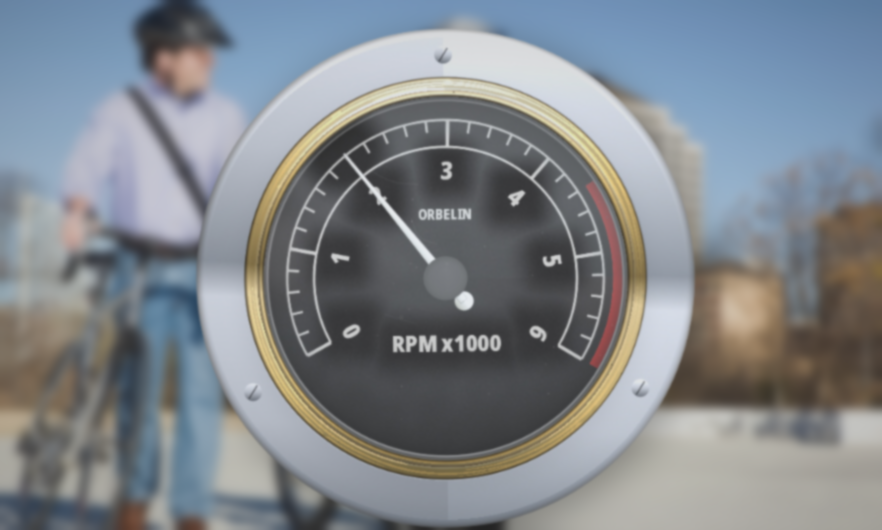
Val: 2000 rpm
